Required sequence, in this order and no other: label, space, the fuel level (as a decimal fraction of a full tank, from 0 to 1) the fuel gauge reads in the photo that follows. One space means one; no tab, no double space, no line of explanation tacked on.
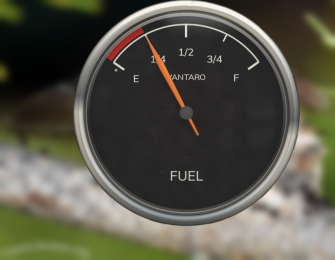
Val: 0.25
